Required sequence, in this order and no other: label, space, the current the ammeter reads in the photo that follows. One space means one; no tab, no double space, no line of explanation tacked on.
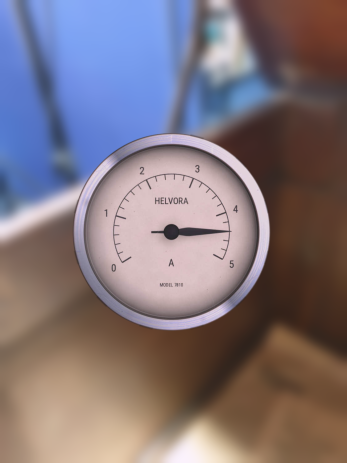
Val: 4.4 A
